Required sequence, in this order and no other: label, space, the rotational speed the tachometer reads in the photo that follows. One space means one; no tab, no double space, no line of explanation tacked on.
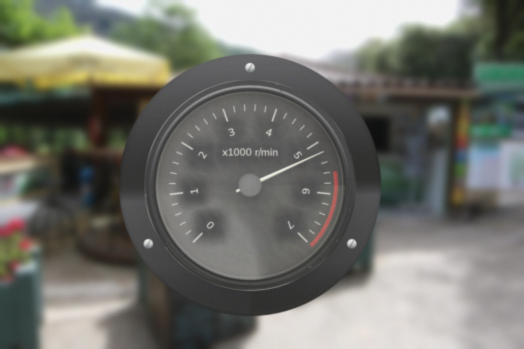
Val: 5200 rpm
